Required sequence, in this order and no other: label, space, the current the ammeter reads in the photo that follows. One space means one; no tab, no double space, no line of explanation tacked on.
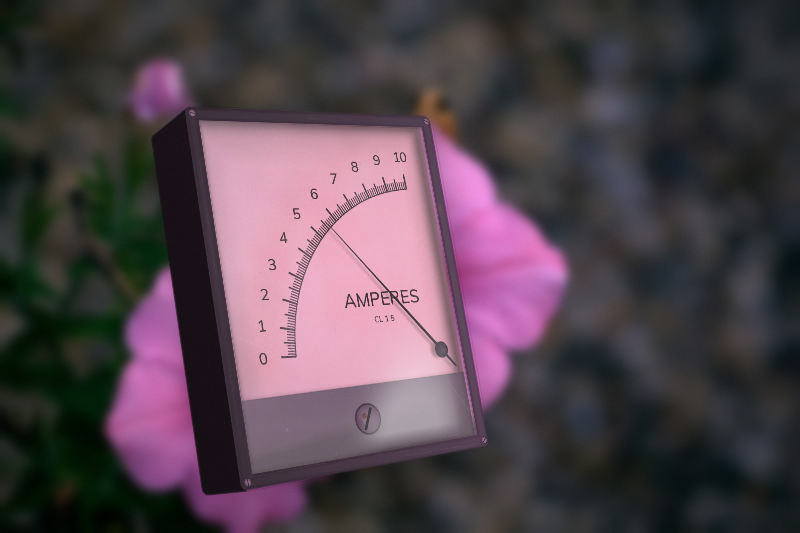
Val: 5.5 A
